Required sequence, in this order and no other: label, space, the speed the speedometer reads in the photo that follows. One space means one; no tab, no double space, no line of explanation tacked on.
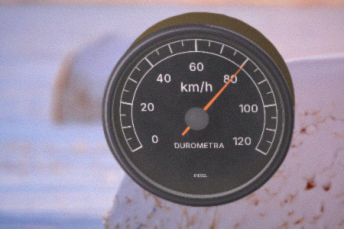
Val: 80 km/h
